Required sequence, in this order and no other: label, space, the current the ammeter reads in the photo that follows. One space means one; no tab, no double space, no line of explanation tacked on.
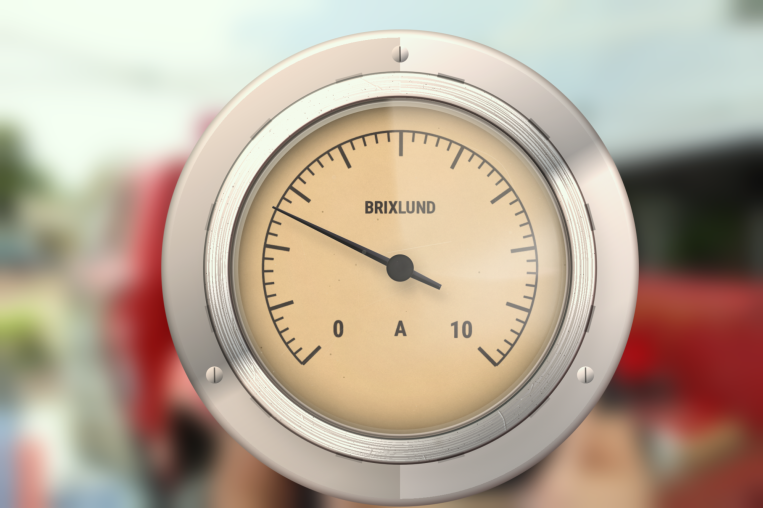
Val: 2.6 A
